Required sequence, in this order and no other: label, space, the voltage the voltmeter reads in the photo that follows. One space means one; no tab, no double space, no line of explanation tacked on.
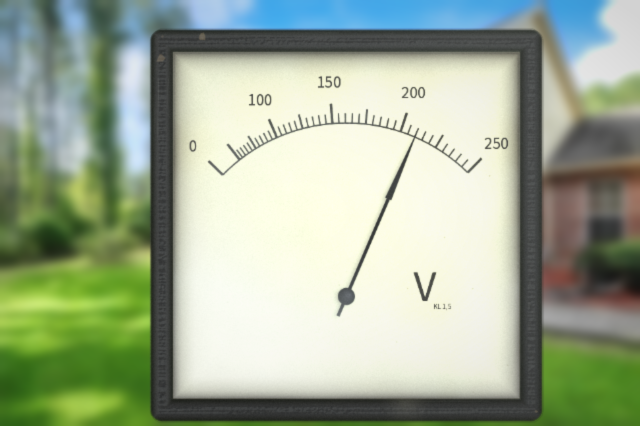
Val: 210 V
